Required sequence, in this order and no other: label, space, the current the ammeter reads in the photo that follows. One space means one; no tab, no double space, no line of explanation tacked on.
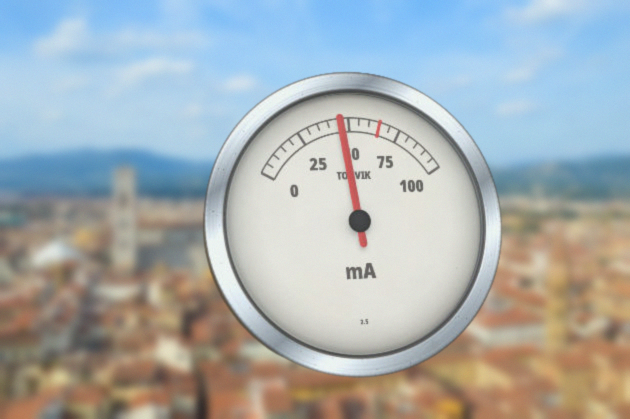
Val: 45 mA
